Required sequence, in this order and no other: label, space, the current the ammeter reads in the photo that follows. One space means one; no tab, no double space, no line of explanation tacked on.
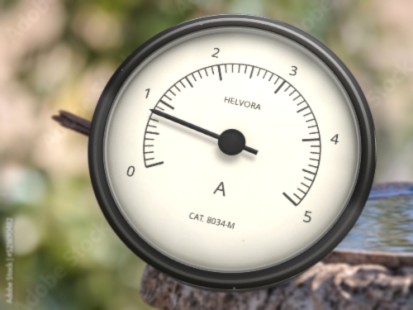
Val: 0.8 A
